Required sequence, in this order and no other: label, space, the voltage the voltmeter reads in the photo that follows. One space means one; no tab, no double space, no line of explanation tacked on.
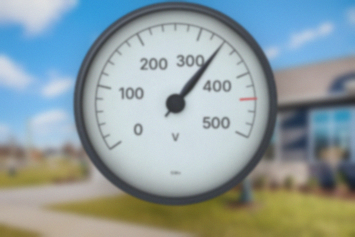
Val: 340 V
